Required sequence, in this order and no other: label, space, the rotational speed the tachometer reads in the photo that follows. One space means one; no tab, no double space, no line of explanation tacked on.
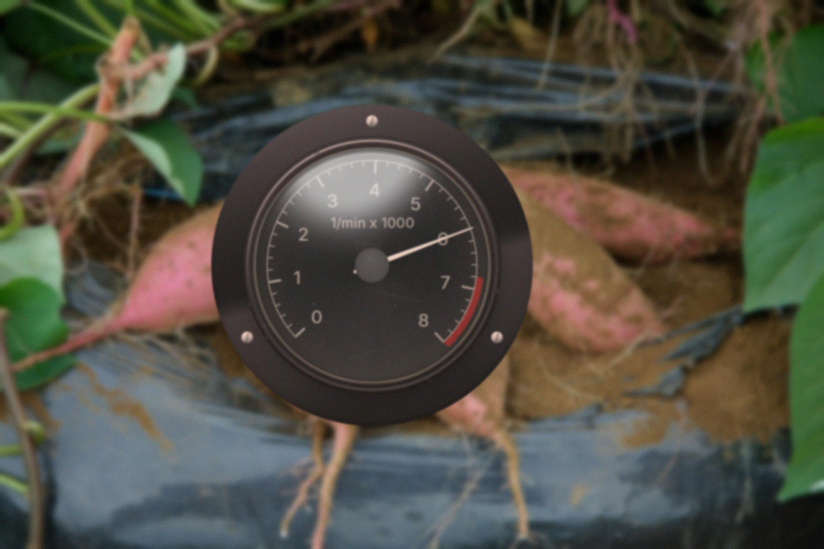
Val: 6000 rpm
